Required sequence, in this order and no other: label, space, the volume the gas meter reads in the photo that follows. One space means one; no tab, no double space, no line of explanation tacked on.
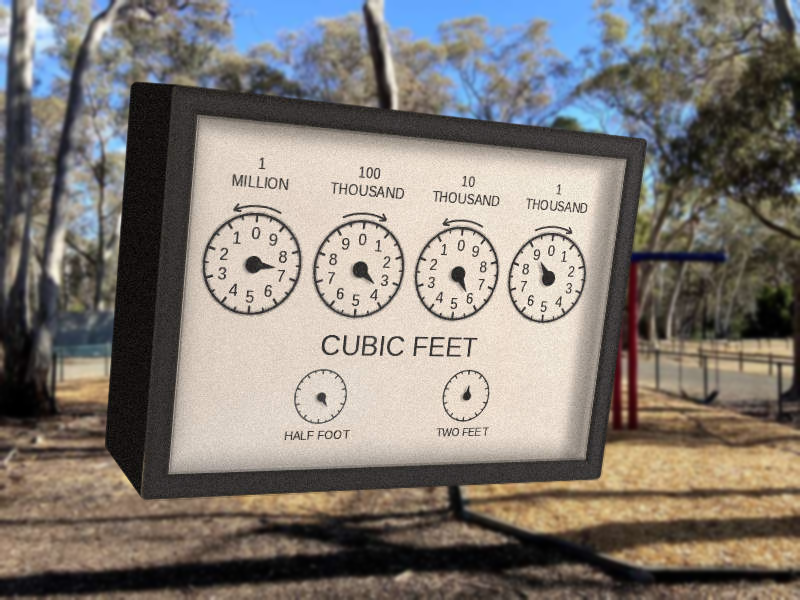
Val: 735900 ft³
